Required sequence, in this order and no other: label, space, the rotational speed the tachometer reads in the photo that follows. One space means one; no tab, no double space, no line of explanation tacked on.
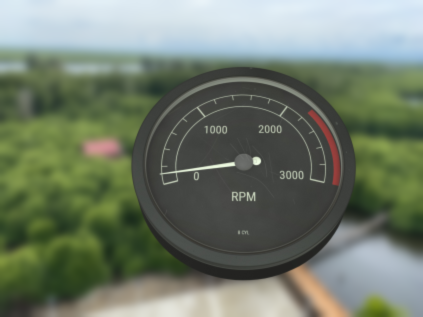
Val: 100 rpm
